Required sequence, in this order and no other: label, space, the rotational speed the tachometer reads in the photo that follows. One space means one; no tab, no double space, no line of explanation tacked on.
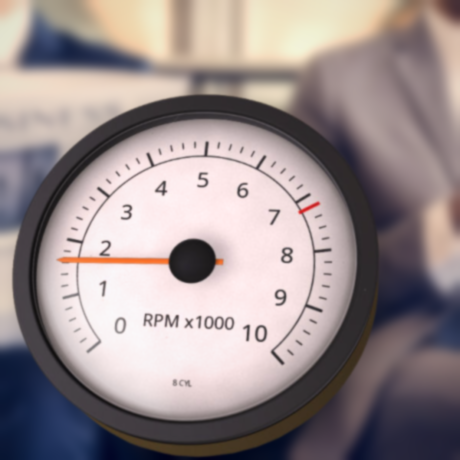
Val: 1600 rpm
